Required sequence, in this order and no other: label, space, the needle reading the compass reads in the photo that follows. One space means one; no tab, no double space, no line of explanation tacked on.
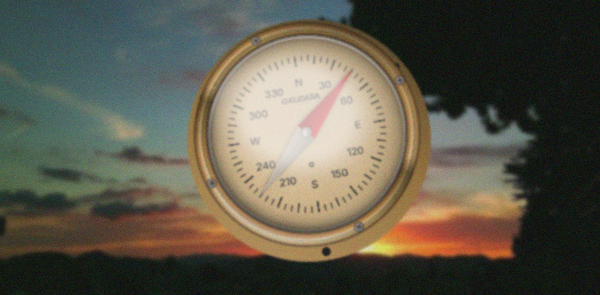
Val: 45 °
